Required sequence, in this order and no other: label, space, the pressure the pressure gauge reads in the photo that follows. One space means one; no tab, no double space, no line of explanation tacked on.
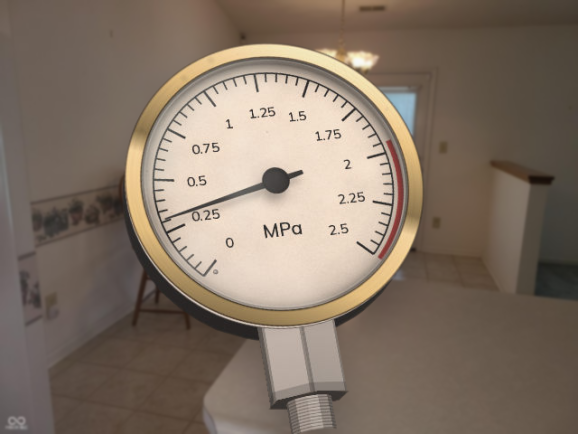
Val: 0.3 MPa
